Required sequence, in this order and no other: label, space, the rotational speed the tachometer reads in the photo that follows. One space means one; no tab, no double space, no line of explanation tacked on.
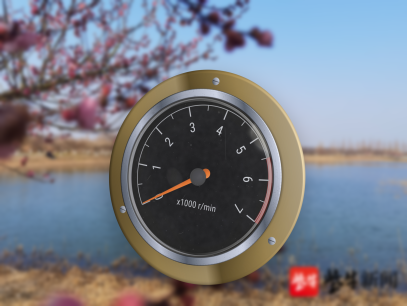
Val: 0 rpm
